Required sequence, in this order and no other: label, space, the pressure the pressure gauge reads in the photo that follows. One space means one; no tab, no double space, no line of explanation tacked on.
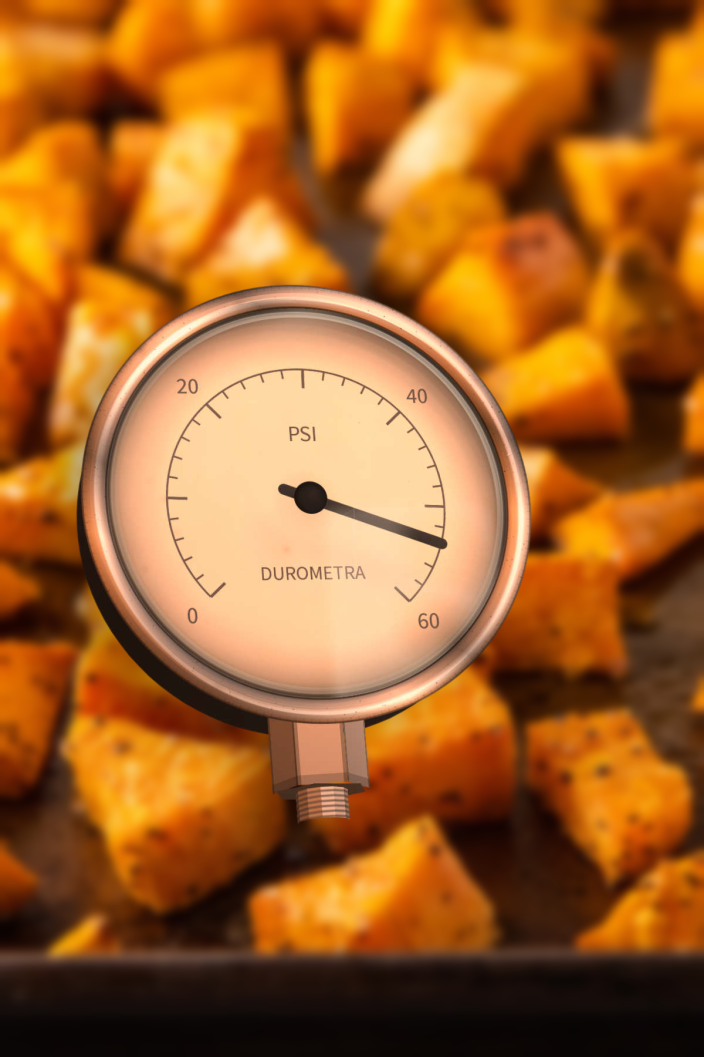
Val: 54 psi
